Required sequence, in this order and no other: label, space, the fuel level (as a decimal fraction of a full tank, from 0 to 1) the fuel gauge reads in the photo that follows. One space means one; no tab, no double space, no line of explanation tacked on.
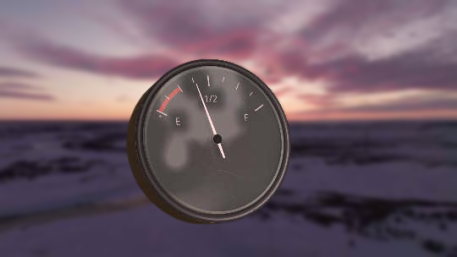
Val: 0.375
